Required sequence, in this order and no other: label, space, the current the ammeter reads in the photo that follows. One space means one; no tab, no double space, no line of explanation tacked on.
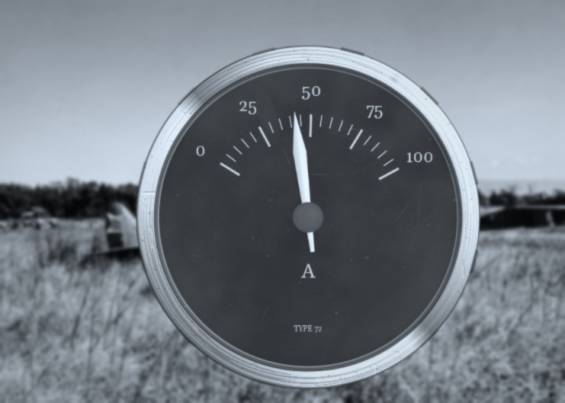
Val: 42.5 A
